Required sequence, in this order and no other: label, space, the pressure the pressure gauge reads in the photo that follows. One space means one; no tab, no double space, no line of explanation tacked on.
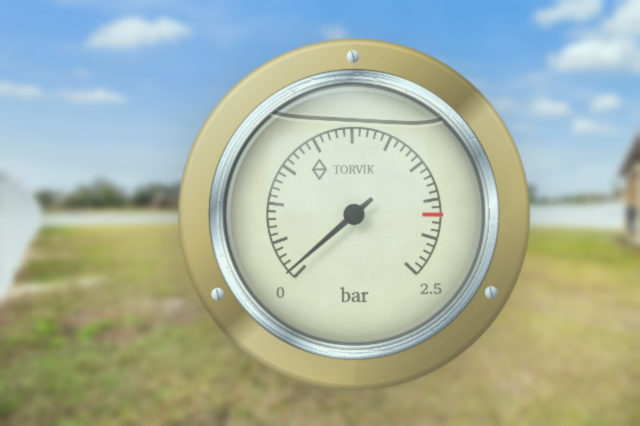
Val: 0.05 bar
